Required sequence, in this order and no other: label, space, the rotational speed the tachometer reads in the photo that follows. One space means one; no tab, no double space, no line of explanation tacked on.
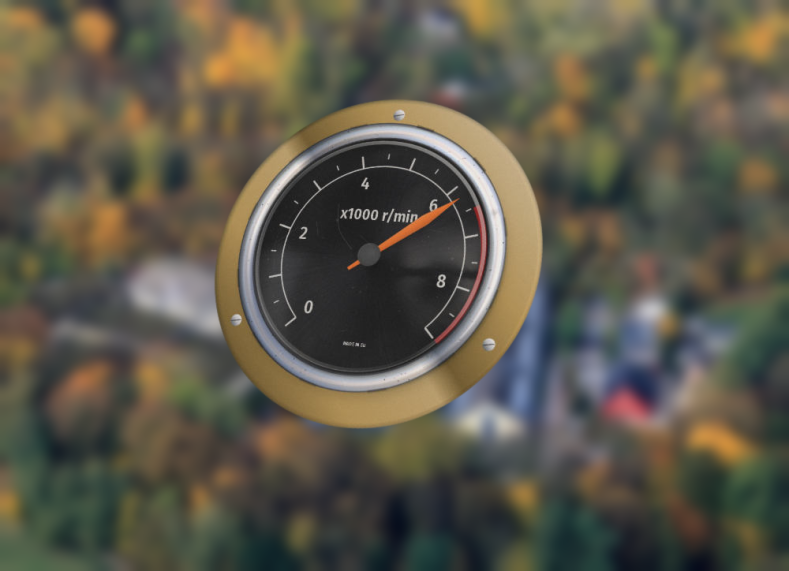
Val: 6250 rpm
